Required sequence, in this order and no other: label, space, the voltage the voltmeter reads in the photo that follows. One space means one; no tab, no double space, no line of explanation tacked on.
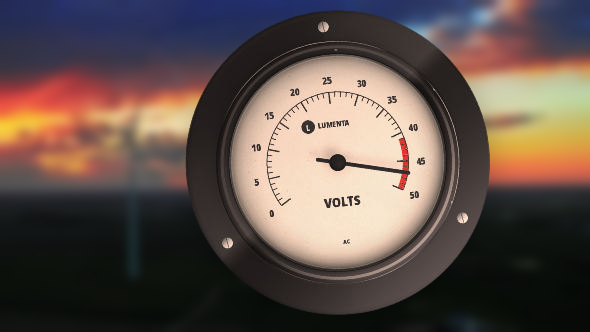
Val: 47 V
